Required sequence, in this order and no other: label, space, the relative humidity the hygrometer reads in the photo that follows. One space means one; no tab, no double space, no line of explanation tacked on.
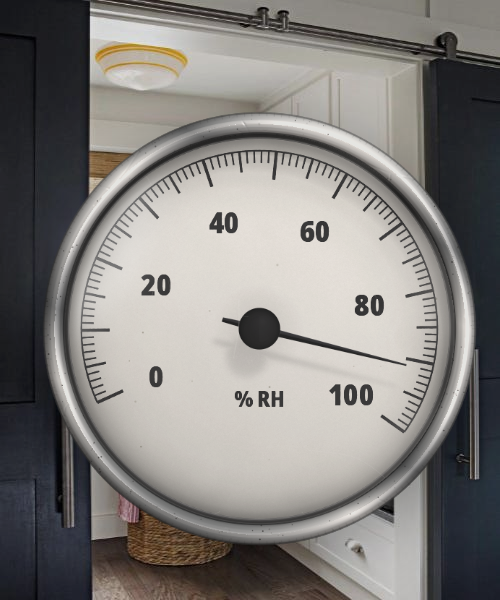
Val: 91 %
